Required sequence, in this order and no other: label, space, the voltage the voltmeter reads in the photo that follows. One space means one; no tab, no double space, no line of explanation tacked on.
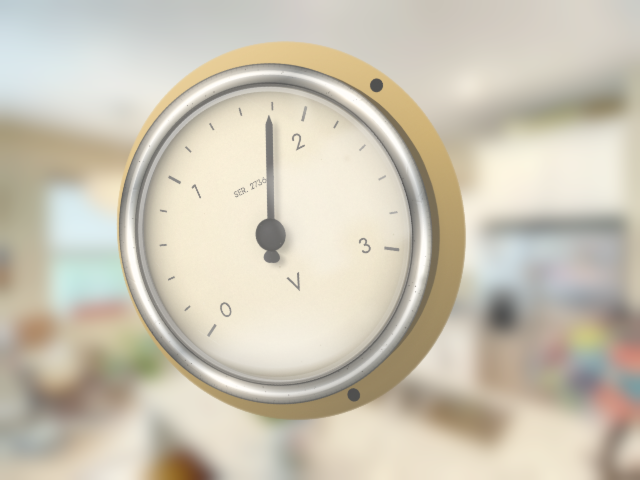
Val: 1.8 V
